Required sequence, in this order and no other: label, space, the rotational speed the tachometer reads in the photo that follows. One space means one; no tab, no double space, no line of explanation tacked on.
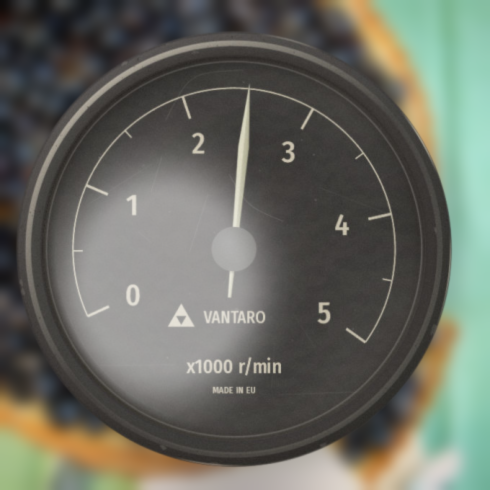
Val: 2500 rpm
